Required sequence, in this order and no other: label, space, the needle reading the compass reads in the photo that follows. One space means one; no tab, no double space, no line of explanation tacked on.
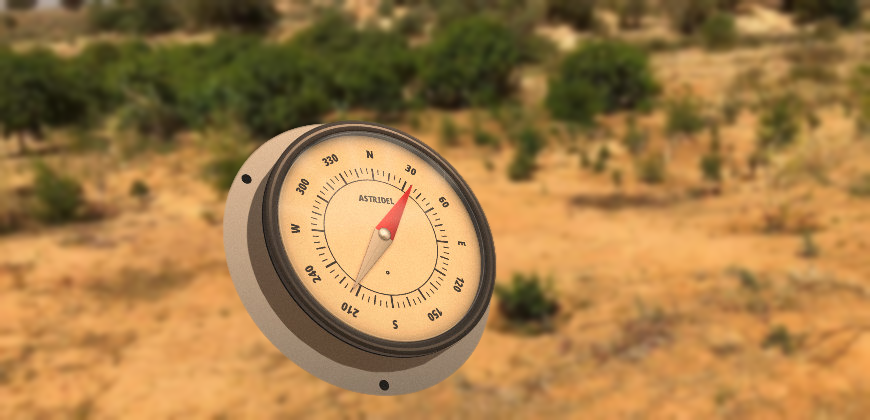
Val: 35 °
